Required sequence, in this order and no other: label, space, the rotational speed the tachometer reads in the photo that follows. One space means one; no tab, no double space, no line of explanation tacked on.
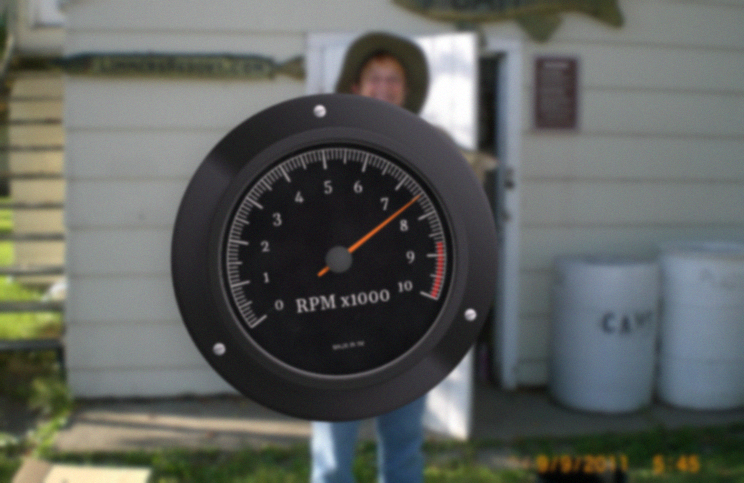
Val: 7500 rpm
